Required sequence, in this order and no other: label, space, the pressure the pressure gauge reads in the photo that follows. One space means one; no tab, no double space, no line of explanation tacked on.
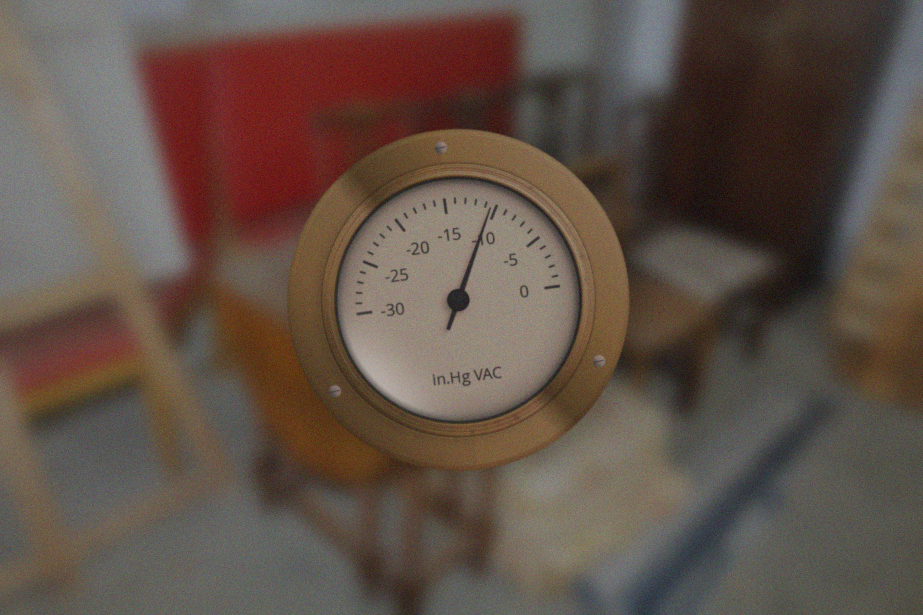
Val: -10.5 inHg
